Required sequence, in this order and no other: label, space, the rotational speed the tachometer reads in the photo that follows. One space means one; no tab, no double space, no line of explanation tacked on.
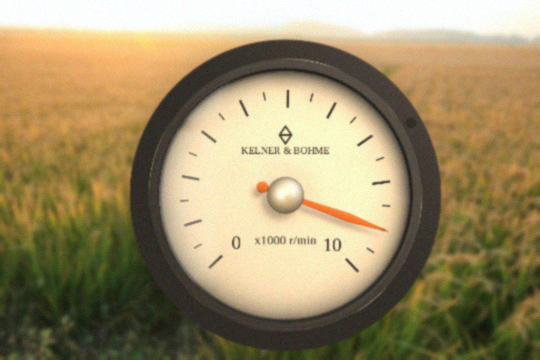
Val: 9000 rpm
